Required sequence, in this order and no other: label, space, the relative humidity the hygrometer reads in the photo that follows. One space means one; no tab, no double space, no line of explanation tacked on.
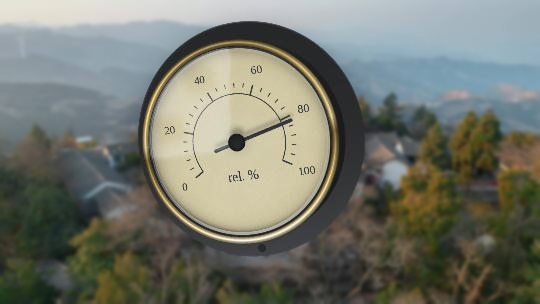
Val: 82 %
